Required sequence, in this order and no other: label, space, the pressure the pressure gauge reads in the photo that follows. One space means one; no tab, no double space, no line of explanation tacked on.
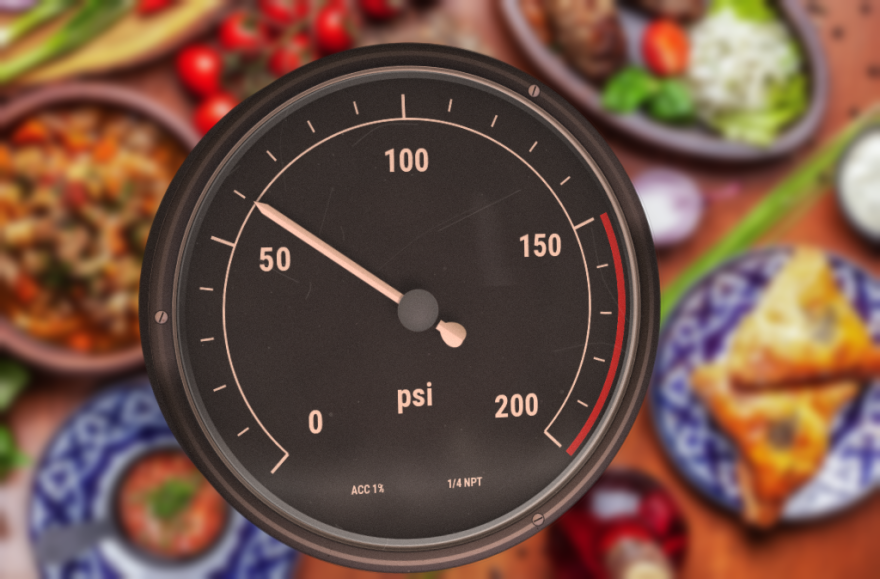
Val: 60 psi
